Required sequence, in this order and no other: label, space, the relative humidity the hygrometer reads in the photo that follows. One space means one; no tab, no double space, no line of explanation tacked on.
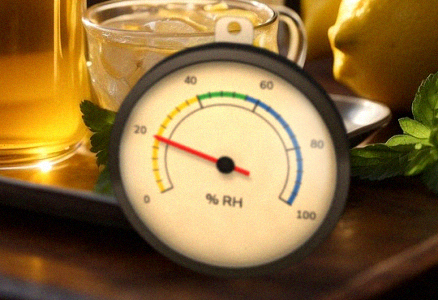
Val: 20 %
